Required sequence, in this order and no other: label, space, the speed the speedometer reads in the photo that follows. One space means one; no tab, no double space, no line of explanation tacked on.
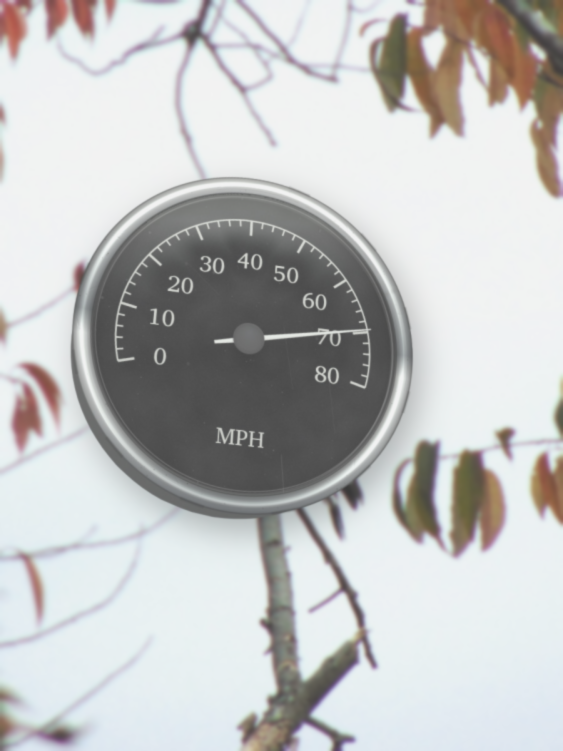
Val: 70 mph
